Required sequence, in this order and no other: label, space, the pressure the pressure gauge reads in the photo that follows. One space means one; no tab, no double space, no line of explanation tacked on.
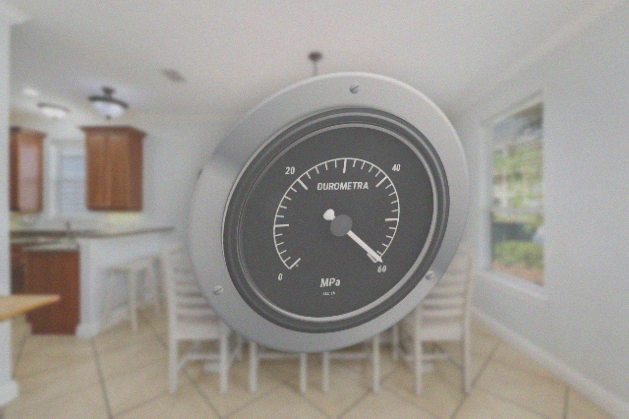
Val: 59 MPa
